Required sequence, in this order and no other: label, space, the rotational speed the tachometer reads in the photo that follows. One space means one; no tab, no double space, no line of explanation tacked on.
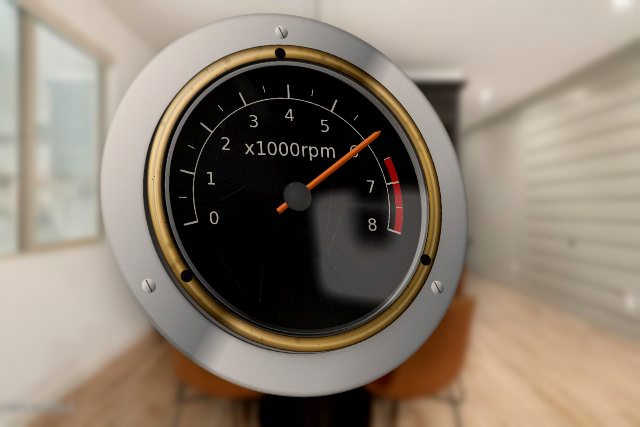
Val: 6000 rpm
